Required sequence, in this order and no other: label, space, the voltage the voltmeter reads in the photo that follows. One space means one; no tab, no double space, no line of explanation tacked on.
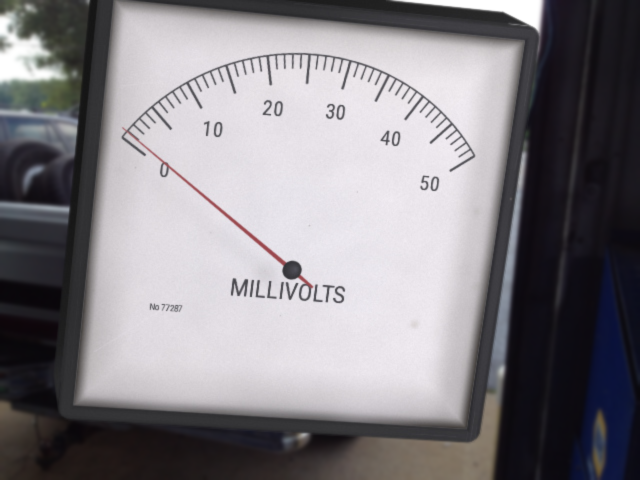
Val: 1 mV
